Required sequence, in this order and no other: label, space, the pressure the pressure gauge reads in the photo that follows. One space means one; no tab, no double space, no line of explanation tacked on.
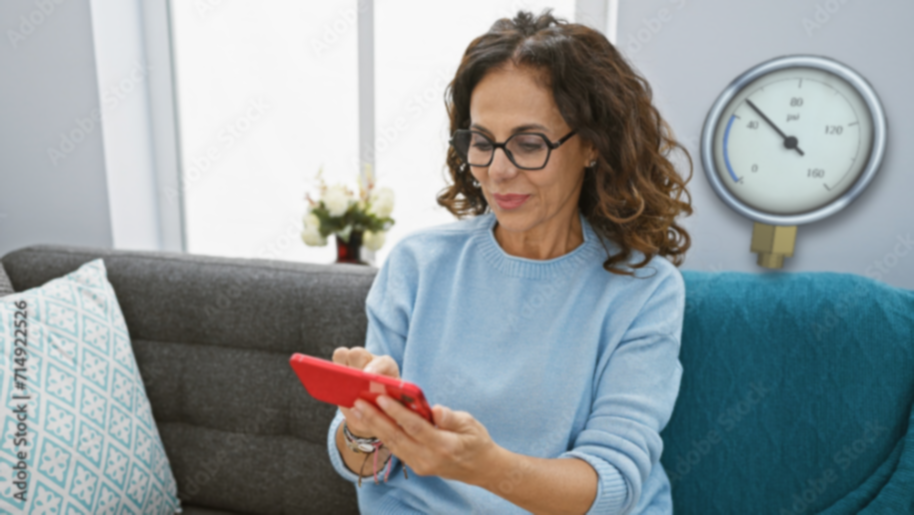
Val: 50 psi
